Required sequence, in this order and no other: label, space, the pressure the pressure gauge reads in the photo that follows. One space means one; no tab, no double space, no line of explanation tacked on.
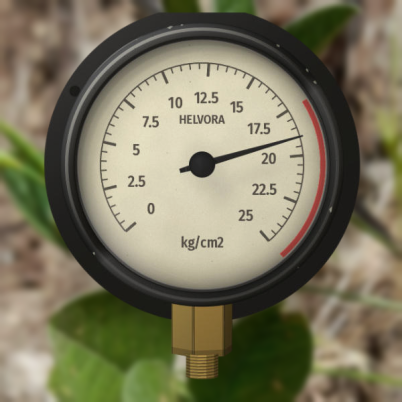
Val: 19 kg/cm²
